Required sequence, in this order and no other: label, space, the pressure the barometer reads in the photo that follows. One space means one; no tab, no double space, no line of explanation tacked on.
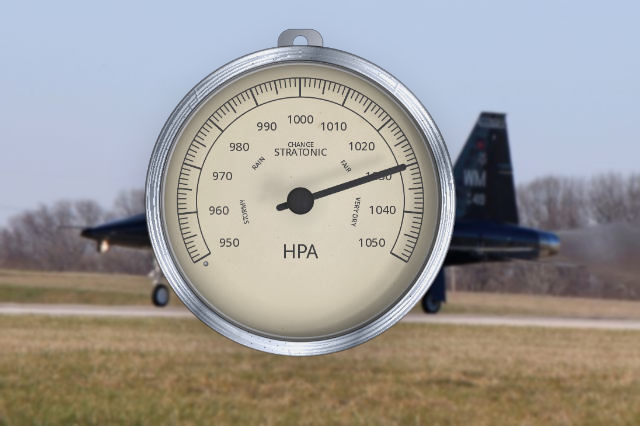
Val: 1030 hPa
